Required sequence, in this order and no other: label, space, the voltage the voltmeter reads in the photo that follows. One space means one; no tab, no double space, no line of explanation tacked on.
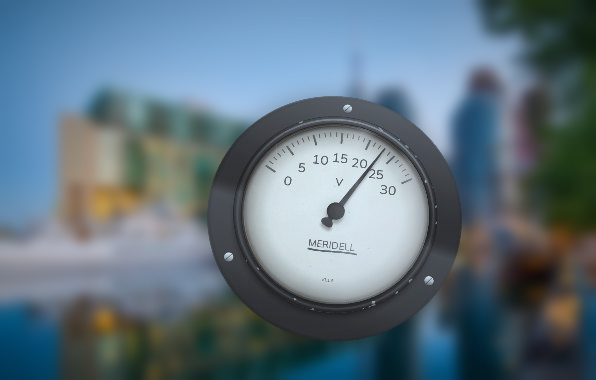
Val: 23 V
